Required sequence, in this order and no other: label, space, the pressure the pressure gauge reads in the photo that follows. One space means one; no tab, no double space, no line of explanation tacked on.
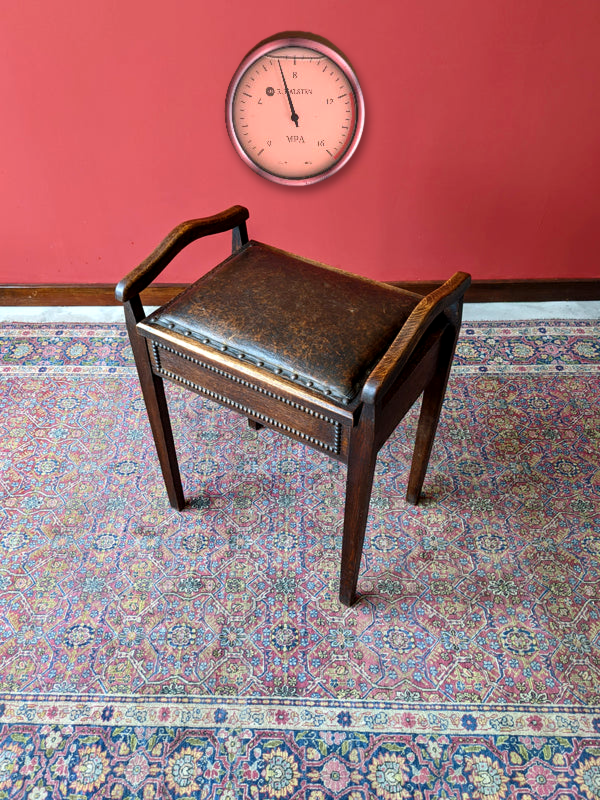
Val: 7 MPa
